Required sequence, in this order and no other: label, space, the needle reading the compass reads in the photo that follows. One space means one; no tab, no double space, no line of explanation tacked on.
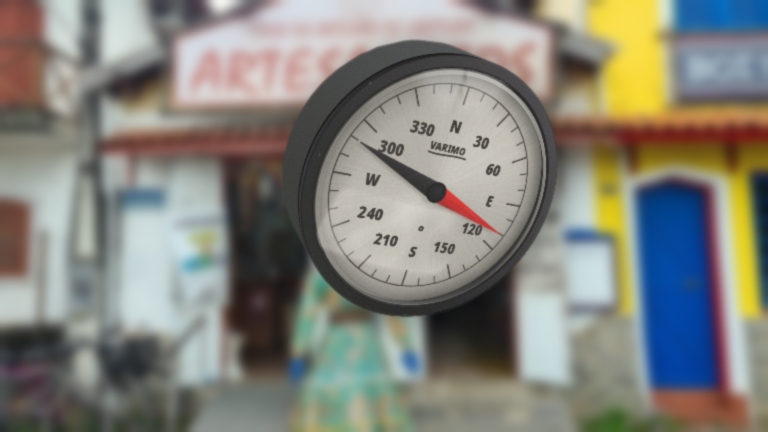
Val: 110 °
